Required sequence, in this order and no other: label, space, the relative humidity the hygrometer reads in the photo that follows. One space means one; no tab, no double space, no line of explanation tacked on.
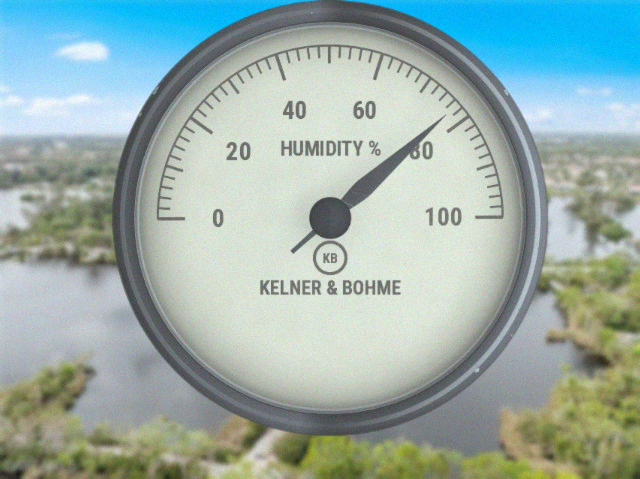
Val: 77 %
